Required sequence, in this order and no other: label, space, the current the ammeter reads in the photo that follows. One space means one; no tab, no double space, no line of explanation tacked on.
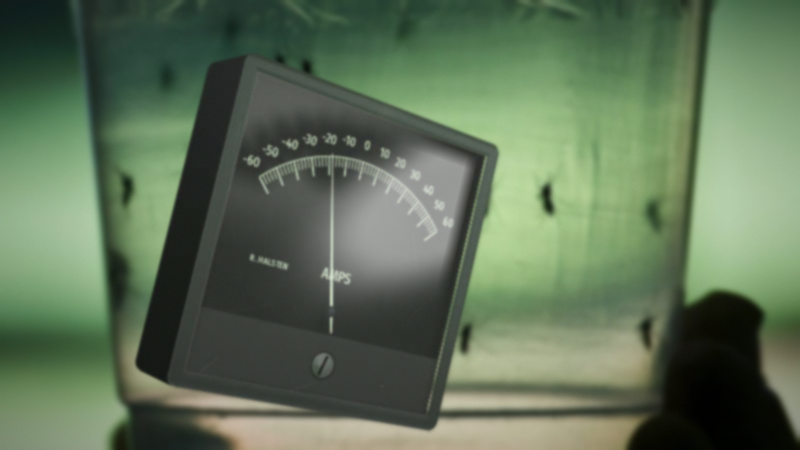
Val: -20 A
